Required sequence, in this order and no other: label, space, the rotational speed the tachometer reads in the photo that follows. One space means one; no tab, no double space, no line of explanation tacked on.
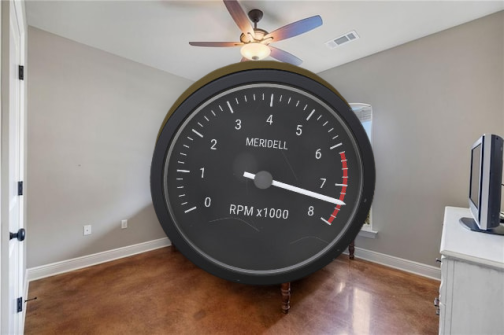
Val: 7400 rpm
